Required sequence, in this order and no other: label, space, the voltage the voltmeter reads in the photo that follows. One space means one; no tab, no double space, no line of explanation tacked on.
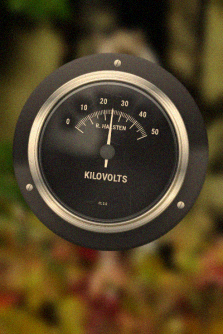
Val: 25 kV
